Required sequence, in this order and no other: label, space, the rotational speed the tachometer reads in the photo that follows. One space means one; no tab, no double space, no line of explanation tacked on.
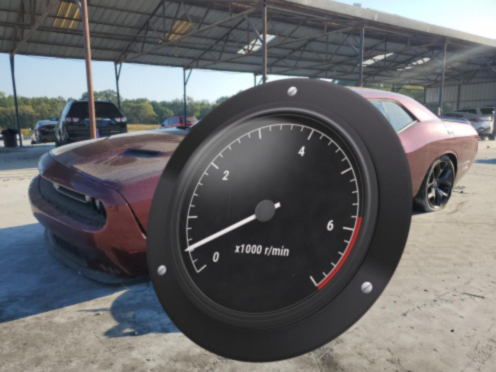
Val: 400 rpm
